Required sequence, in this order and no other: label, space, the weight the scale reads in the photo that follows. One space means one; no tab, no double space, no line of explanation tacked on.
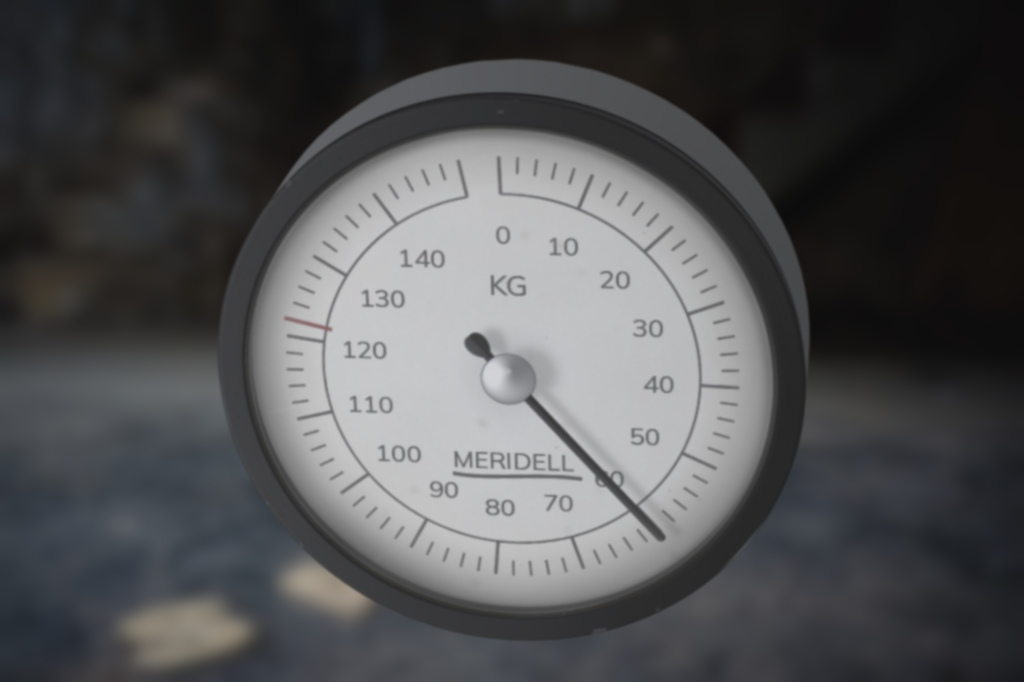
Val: 60 kg
